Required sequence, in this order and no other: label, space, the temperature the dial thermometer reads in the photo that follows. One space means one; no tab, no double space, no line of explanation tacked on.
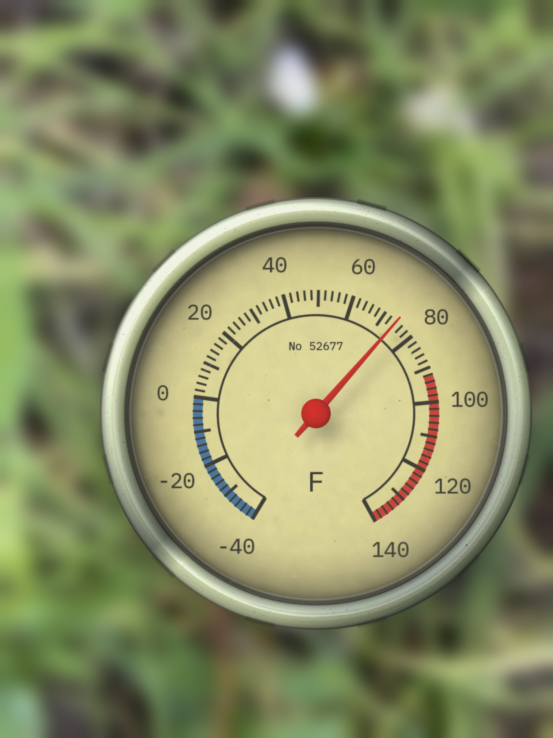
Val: 74 °F
